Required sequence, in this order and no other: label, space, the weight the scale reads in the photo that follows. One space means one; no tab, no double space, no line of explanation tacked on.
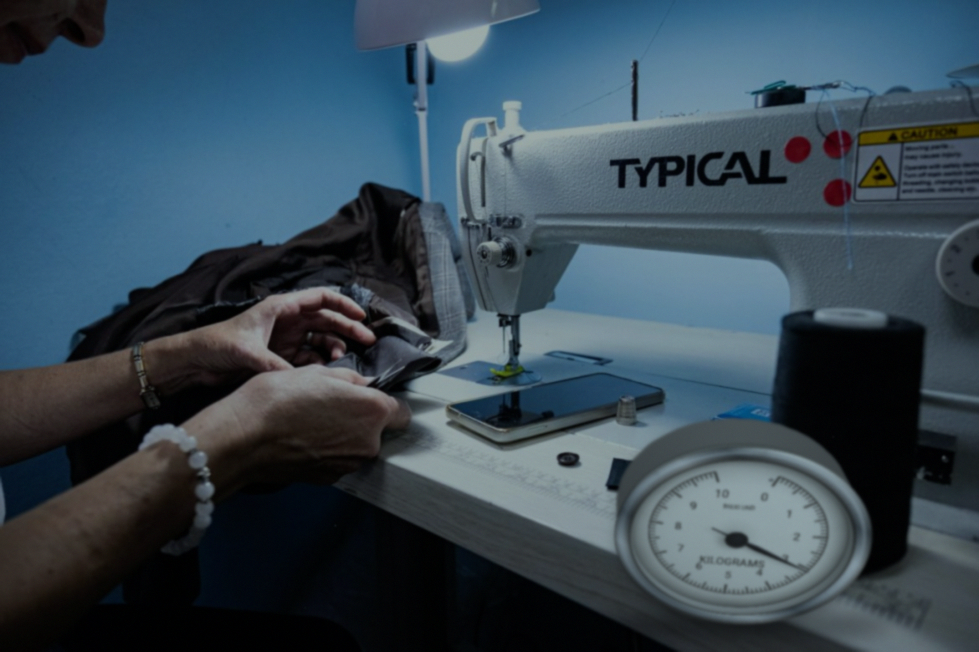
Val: 3 kg
